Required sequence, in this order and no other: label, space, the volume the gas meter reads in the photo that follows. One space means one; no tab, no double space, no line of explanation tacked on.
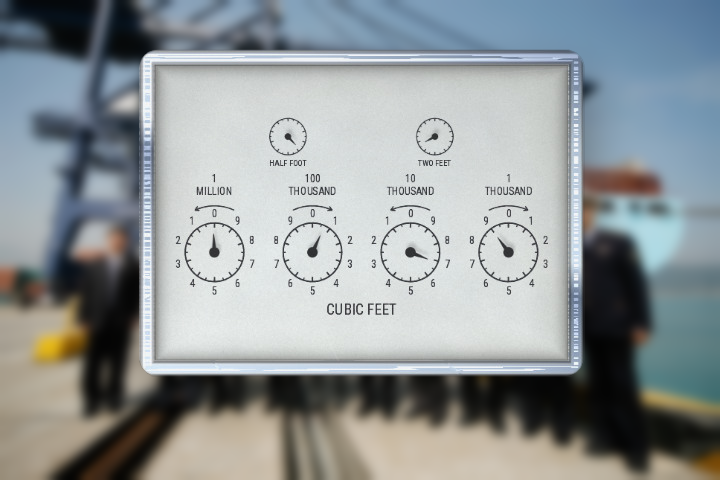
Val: 6900 ft³
